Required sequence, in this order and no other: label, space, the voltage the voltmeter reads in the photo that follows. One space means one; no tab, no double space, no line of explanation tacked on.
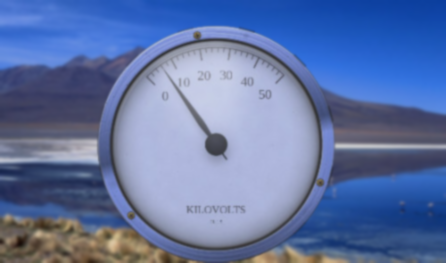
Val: 6 kV
